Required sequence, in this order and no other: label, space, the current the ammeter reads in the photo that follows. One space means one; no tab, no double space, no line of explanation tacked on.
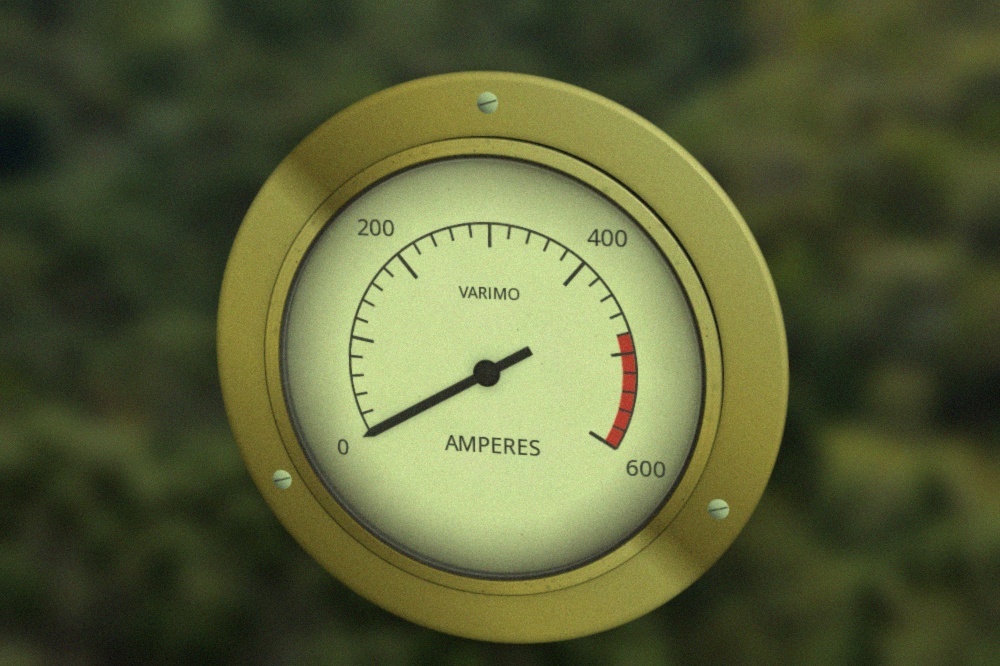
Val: 0 A
